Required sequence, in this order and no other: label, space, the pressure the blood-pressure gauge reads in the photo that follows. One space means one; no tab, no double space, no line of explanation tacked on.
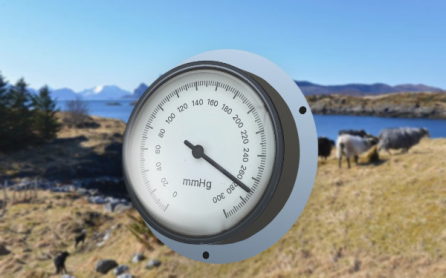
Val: 270 mmHg
